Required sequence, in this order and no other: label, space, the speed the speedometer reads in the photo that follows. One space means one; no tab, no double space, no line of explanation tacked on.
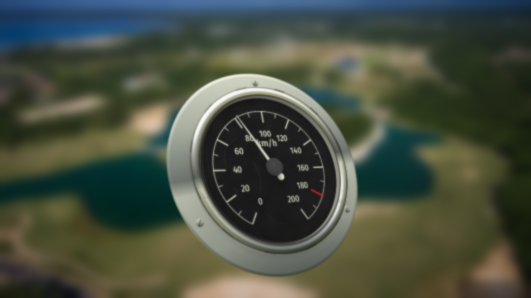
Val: 80 km/h
